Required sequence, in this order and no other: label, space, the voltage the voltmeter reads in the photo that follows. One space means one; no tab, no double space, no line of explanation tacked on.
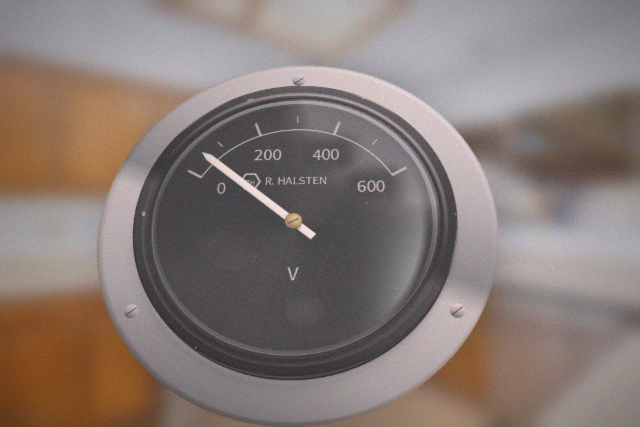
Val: 50 V
